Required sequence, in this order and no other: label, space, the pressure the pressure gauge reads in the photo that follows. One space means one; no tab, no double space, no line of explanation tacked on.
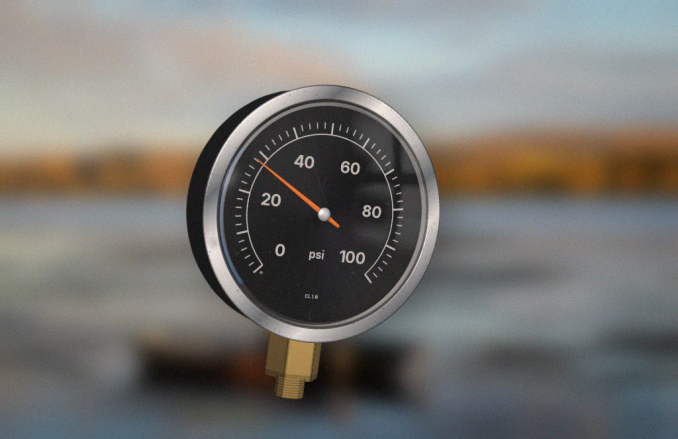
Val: 28 psi
